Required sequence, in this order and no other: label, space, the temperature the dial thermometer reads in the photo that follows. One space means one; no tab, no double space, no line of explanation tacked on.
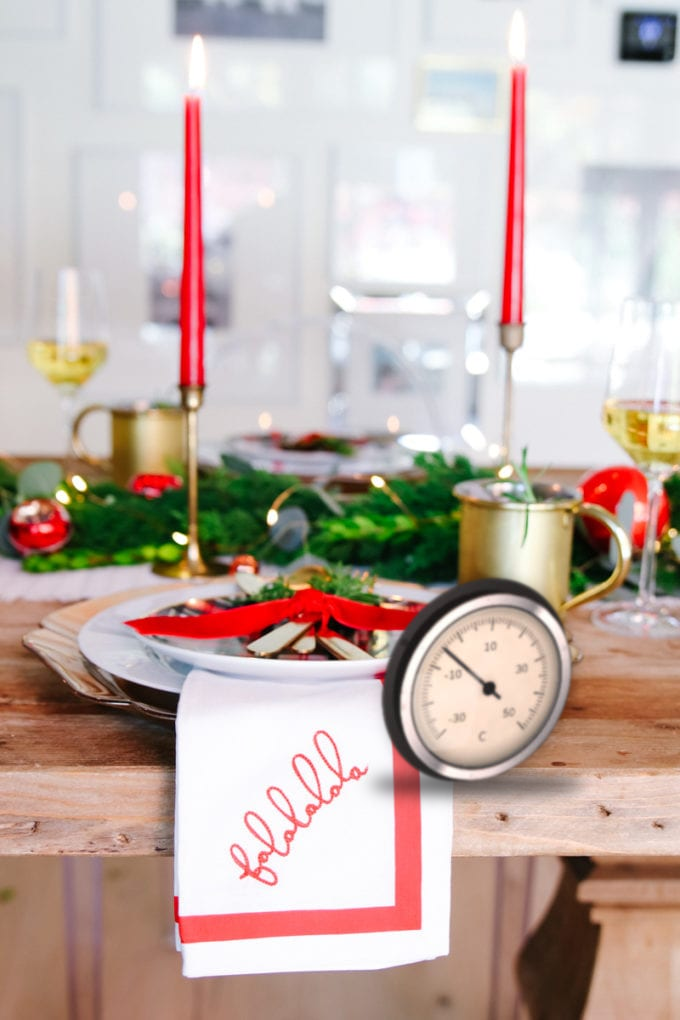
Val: -5 °C
